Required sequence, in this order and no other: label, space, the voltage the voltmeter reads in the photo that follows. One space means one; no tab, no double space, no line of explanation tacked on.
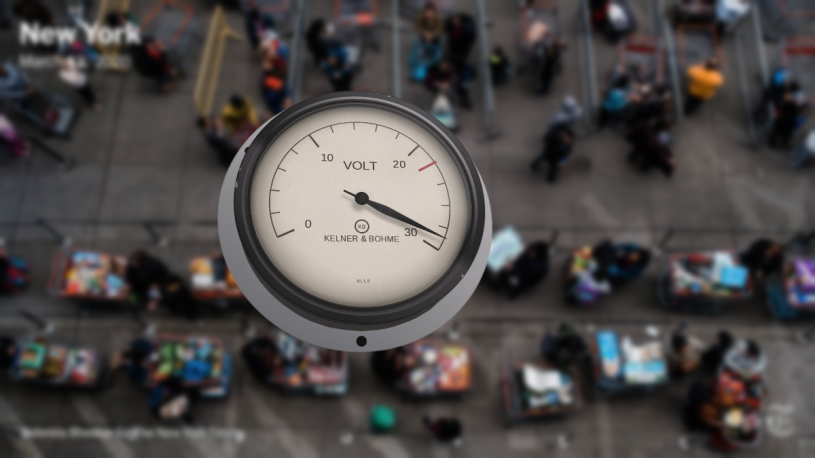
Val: 29 V
